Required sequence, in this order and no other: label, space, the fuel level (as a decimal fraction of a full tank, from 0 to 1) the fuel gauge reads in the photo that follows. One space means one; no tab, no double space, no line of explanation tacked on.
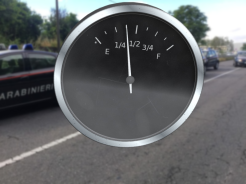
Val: 0.375
